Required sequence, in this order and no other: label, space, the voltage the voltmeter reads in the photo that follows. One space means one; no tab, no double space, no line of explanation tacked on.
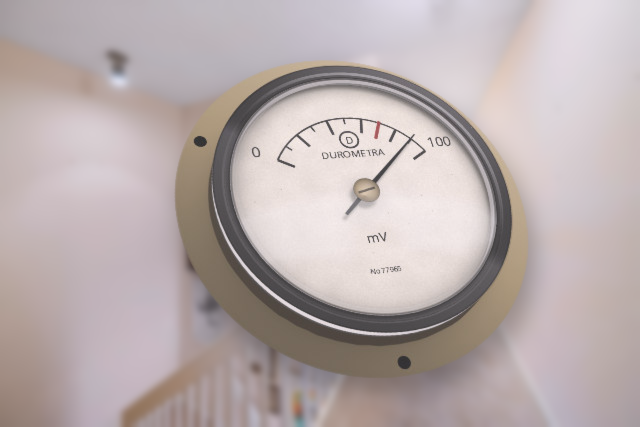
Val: 90 mV
